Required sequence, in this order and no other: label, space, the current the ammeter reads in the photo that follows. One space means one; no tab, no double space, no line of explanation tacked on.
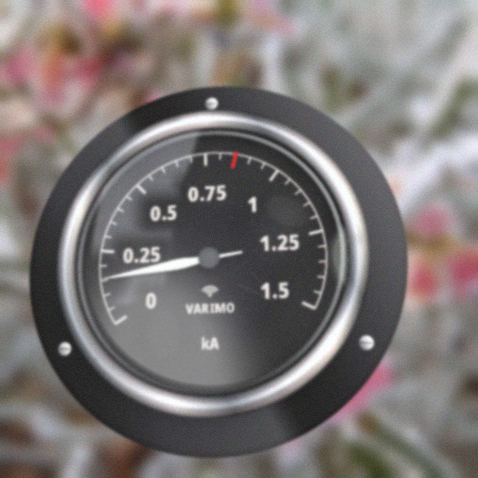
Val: 0.15 kA
